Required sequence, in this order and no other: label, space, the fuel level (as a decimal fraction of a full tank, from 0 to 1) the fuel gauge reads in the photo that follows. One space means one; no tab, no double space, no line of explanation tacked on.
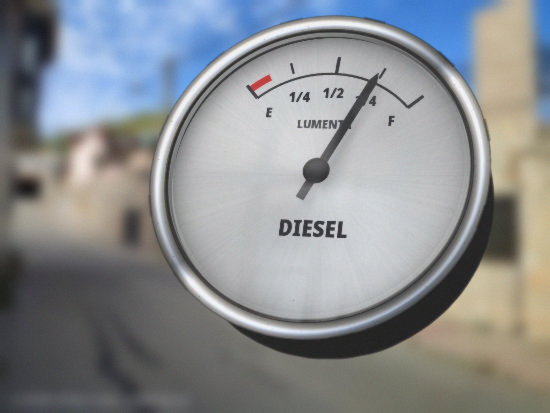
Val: 0.75
